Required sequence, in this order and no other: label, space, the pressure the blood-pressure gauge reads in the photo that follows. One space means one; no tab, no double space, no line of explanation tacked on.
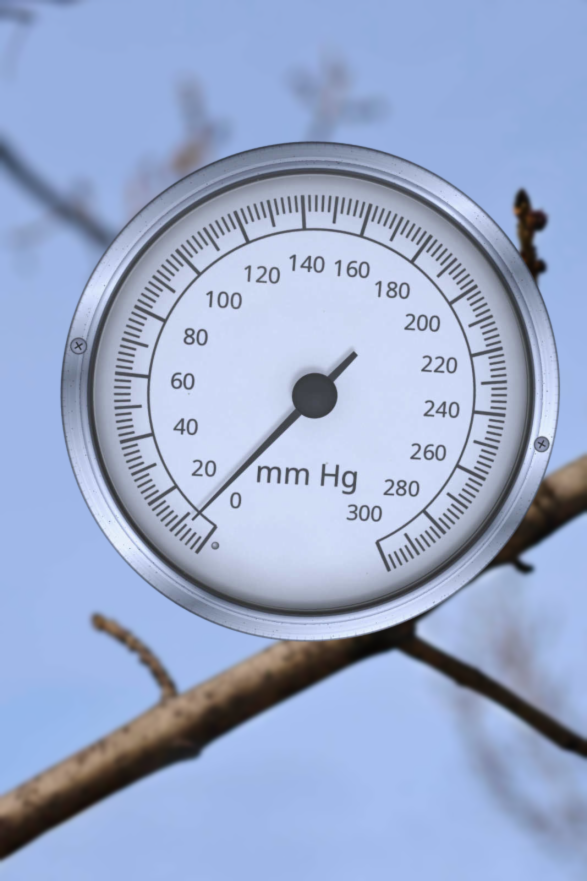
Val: 8 mmHg
